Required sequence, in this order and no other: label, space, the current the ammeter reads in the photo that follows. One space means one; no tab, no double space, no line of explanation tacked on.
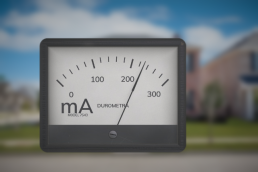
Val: 230 mA
